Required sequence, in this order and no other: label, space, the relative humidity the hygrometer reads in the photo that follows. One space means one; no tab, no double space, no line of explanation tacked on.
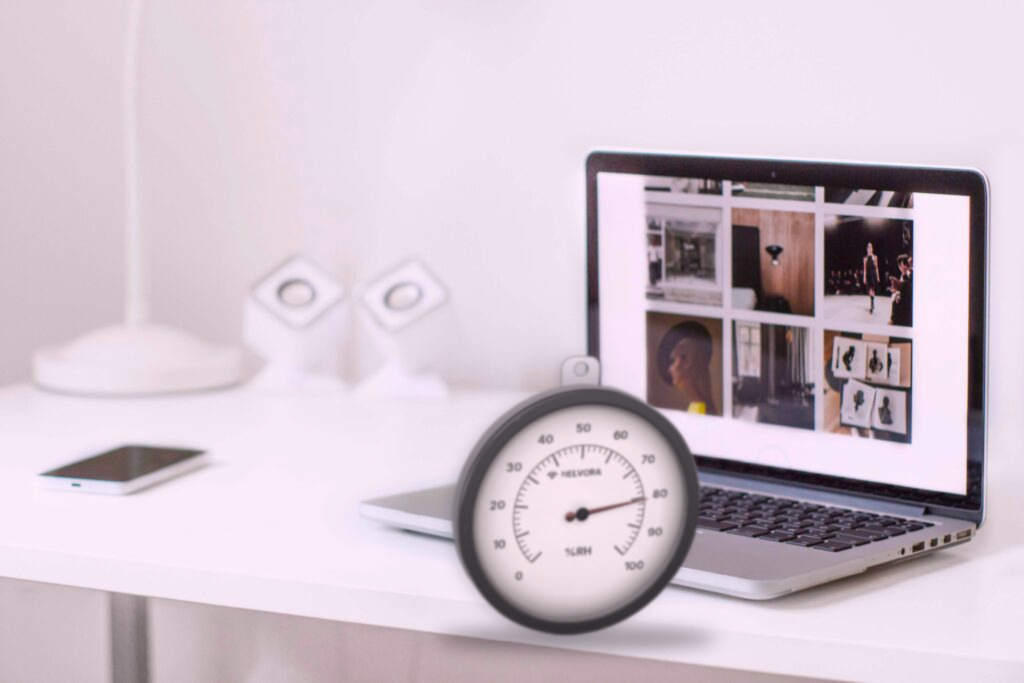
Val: 80 %
